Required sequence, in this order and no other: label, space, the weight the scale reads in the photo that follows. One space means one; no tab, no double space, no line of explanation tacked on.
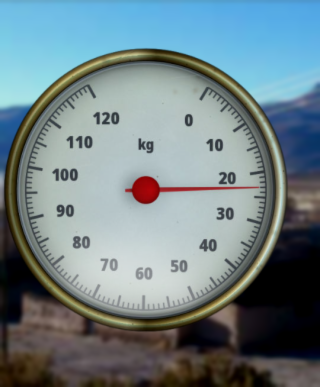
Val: 23 kg
